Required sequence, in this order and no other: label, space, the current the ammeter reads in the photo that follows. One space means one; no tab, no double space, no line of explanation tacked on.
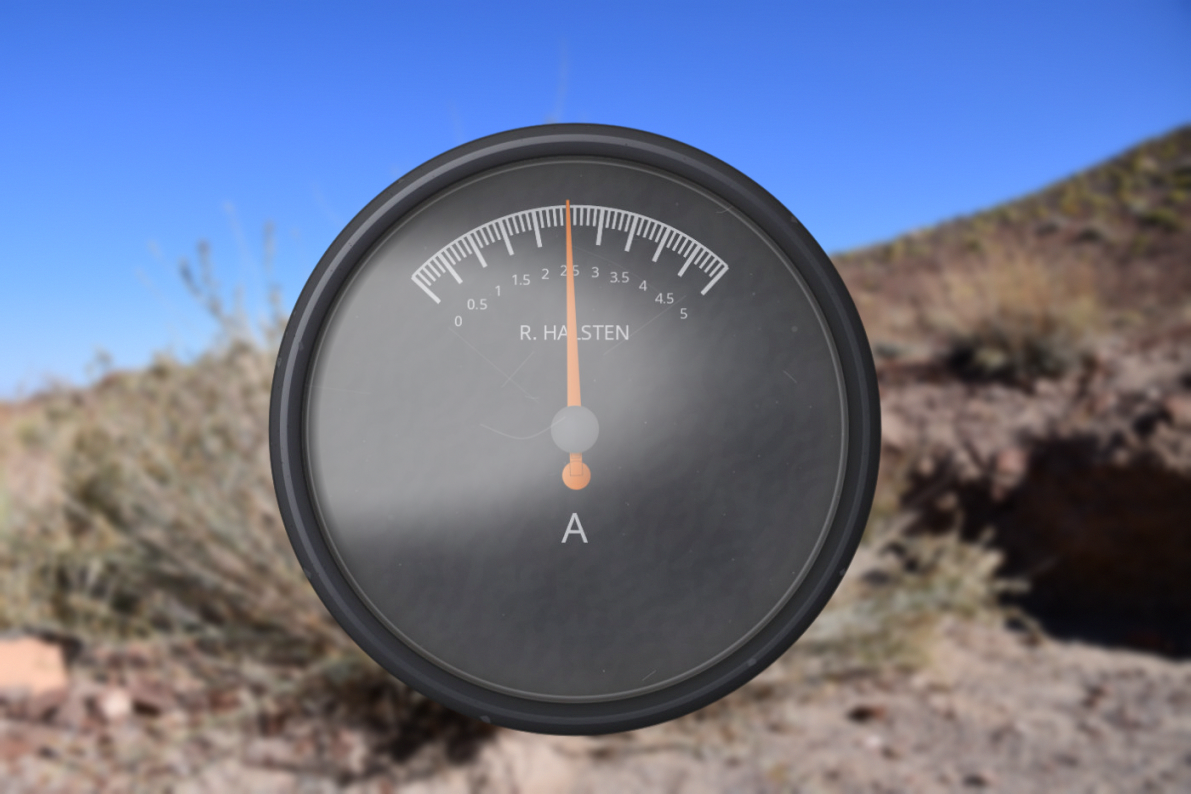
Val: 2.5 A
